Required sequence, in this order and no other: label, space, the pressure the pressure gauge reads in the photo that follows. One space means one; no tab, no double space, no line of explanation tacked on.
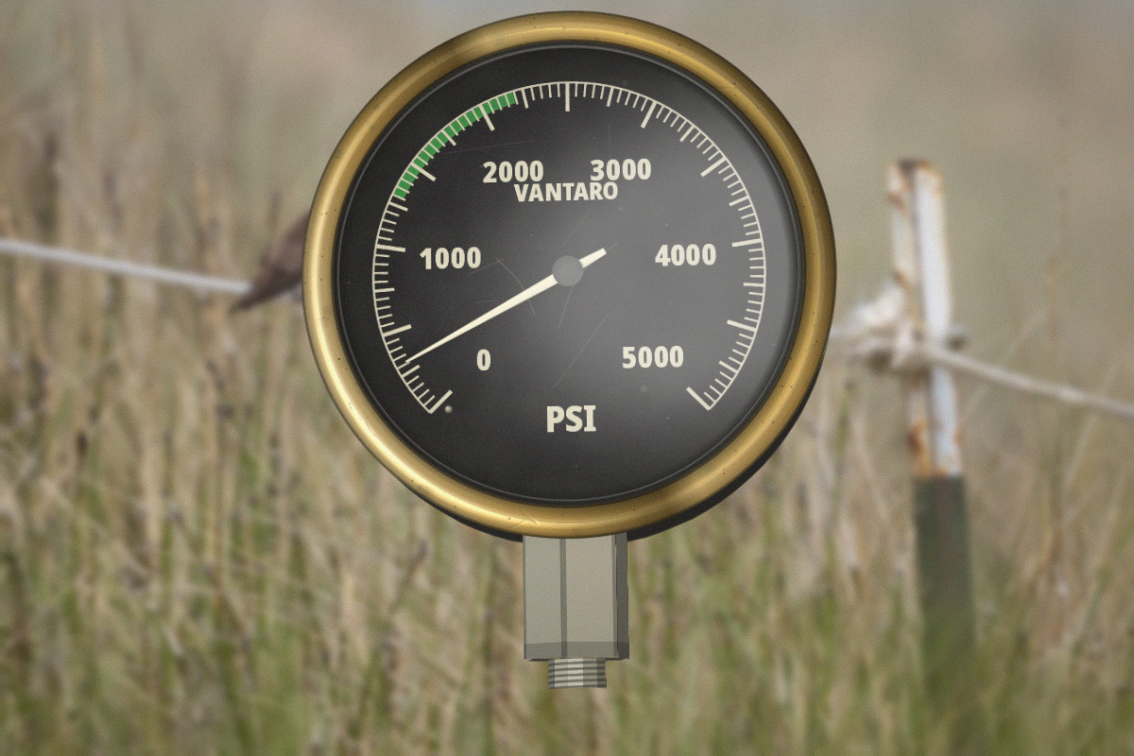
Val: 300 psi
